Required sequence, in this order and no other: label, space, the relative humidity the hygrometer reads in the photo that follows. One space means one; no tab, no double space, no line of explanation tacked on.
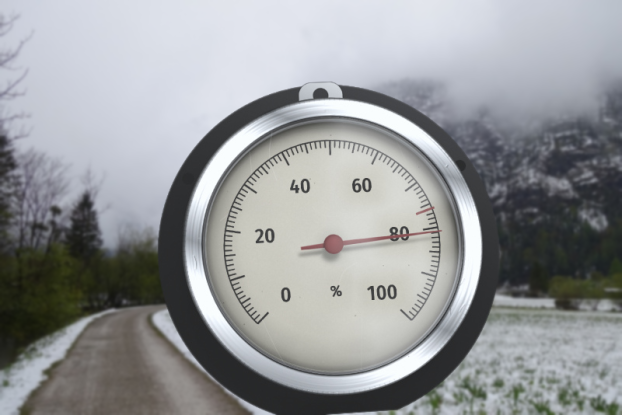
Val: 81 %
